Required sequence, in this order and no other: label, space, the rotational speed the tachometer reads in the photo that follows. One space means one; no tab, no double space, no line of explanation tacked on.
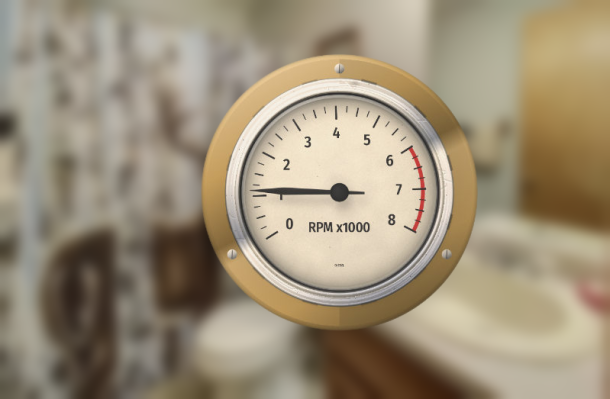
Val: 1125 rpm
